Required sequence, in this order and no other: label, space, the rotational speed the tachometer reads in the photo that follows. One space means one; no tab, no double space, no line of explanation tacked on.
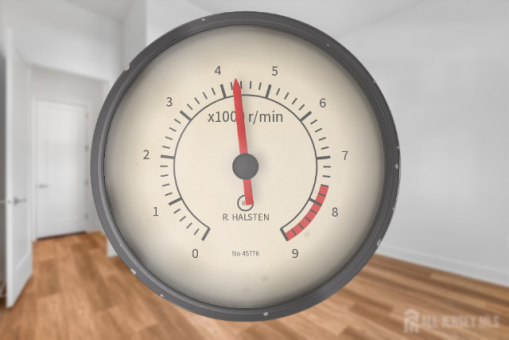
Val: 4300 rpm
